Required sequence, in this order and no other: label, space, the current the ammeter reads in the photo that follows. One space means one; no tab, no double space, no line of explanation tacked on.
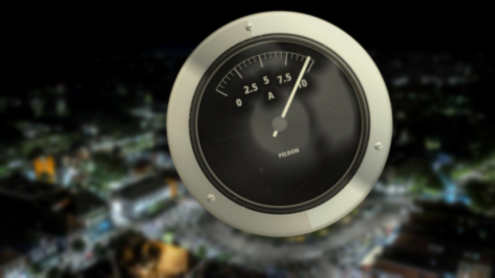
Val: 9.5 A
